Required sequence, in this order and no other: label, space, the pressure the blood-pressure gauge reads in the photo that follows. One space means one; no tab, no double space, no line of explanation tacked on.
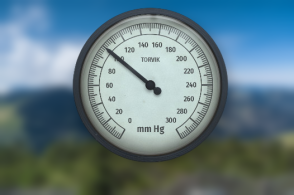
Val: 100 mmHg
